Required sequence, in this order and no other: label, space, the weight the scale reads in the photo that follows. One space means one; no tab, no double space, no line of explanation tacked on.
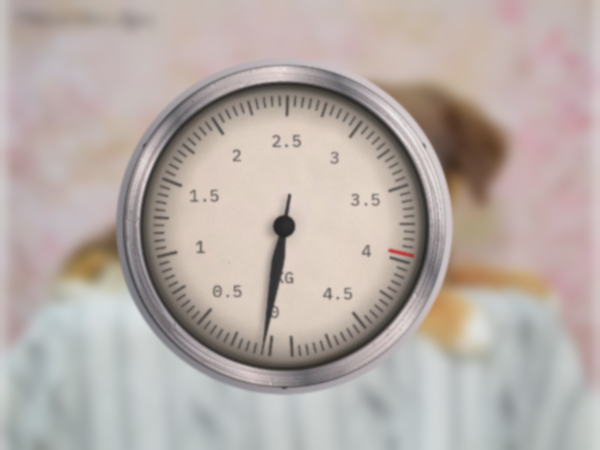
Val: 0.05 kg
